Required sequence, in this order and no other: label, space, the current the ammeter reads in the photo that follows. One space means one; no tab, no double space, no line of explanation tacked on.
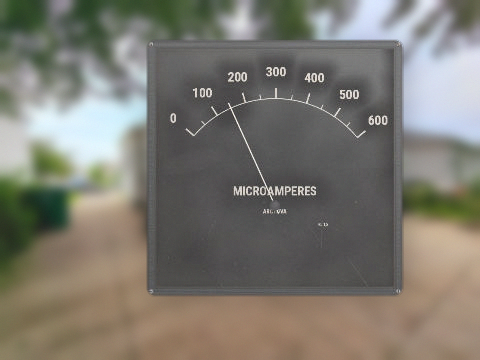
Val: 150 µA
